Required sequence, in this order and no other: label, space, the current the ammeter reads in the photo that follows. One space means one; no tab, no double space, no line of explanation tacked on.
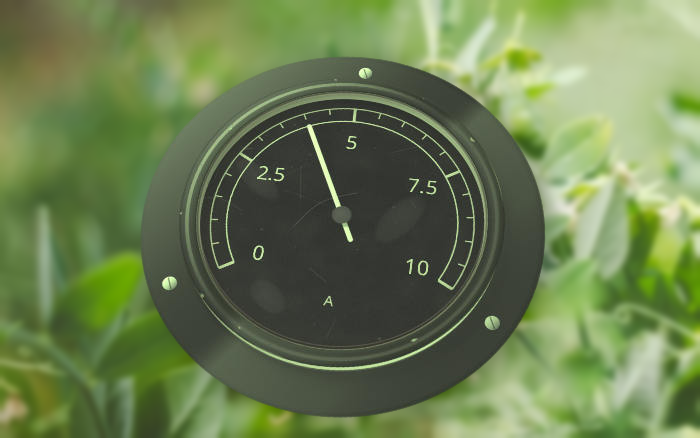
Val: 4 A
